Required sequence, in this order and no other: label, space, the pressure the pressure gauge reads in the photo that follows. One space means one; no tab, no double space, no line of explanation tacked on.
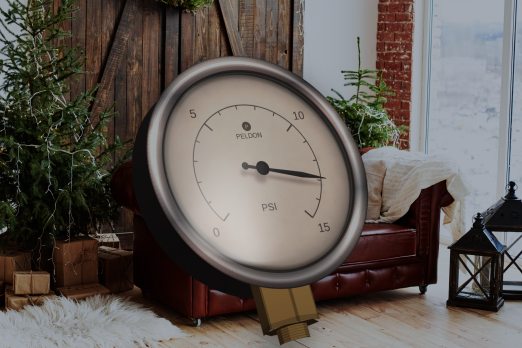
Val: 13 psi
